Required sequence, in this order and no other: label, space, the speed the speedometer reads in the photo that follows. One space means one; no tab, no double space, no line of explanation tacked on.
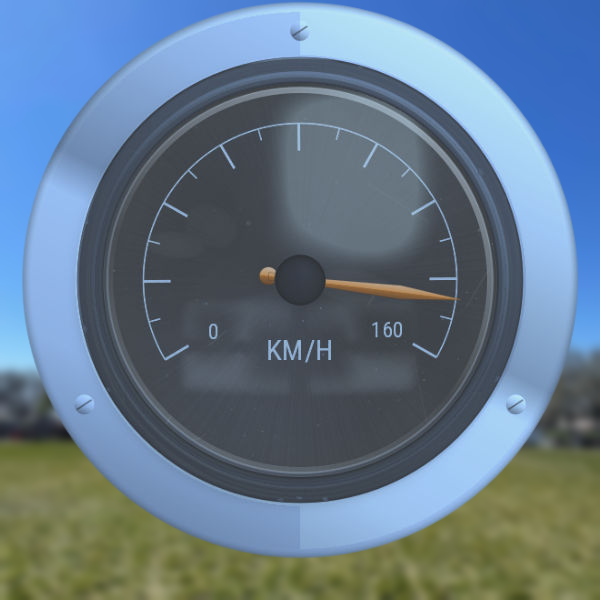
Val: 145 km/h
